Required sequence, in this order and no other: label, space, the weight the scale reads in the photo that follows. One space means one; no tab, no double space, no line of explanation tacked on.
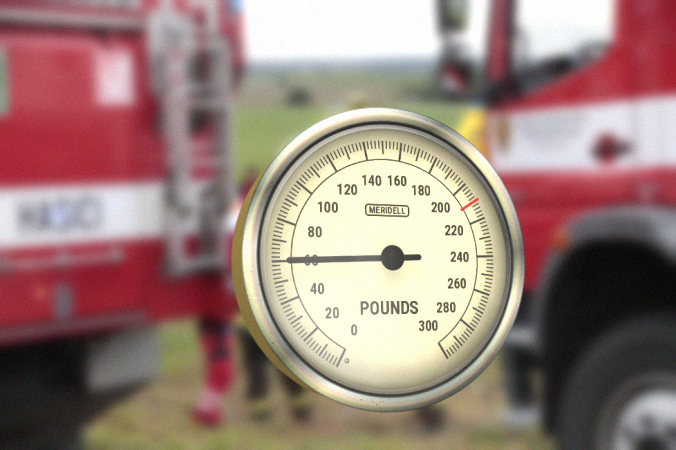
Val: 60 lb
